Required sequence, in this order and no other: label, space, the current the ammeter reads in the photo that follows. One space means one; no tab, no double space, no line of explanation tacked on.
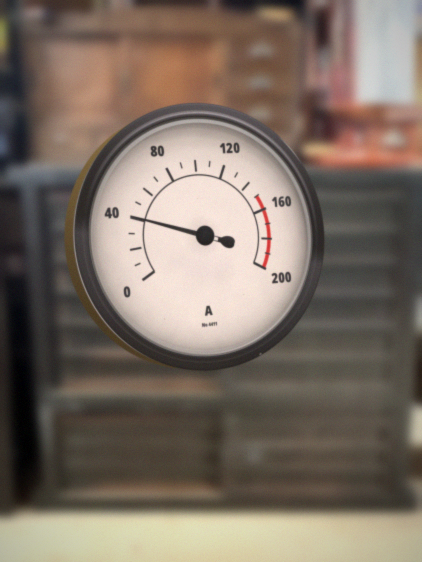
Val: 40 A
